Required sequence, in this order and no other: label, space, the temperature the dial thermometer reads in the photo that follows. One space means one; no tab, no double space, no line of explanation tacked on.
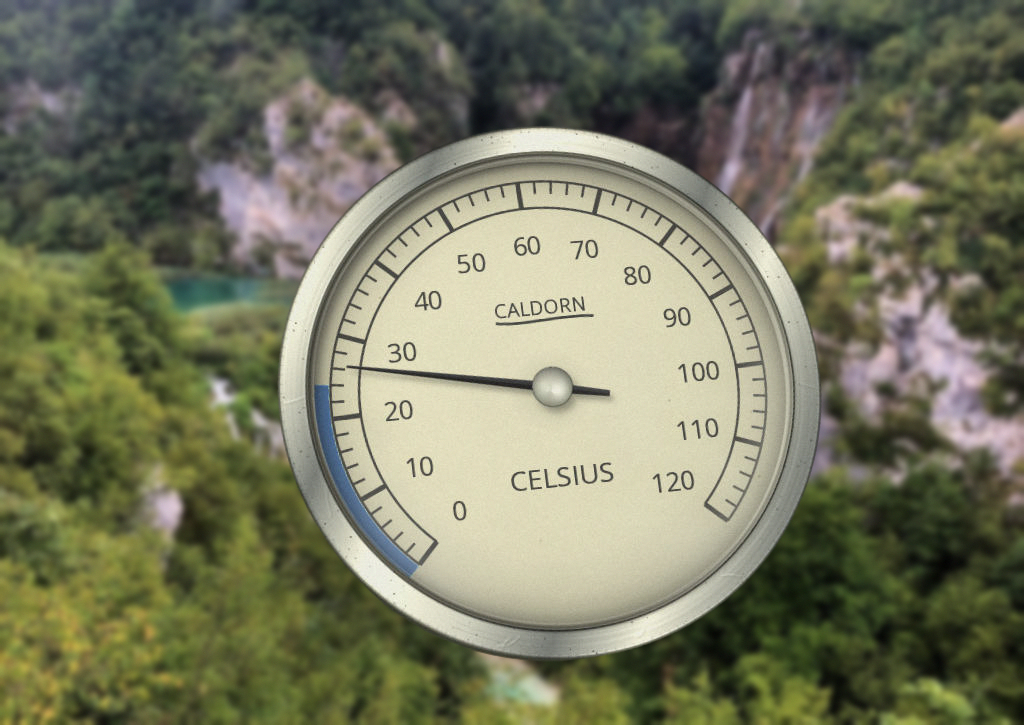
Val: 26 °C
